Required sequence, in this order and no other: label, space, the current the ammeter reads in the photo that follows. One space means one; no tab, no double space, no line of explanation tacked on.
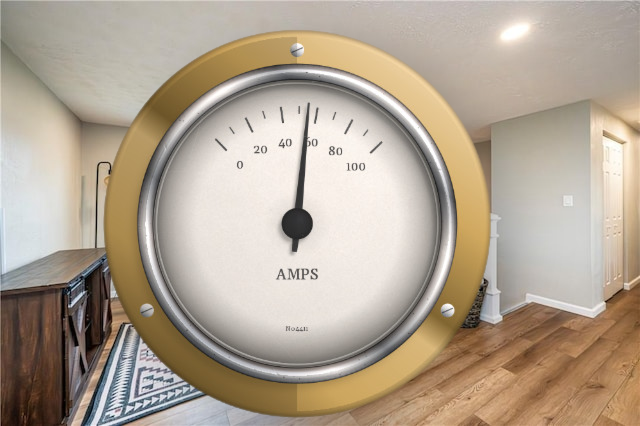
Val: 55 A
